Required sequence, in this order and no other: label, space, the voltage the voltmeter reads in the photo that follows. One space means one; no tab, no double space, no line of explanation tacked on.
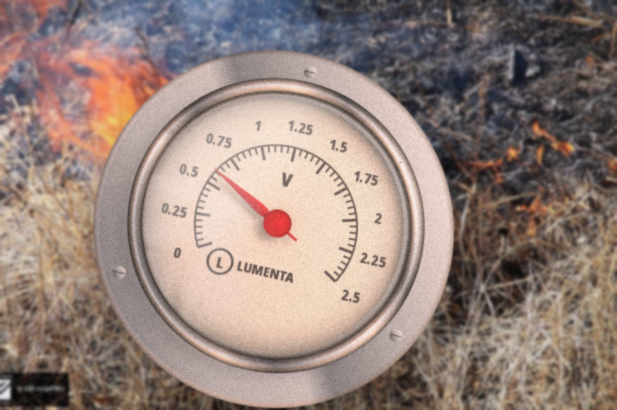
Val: 0.6 V
